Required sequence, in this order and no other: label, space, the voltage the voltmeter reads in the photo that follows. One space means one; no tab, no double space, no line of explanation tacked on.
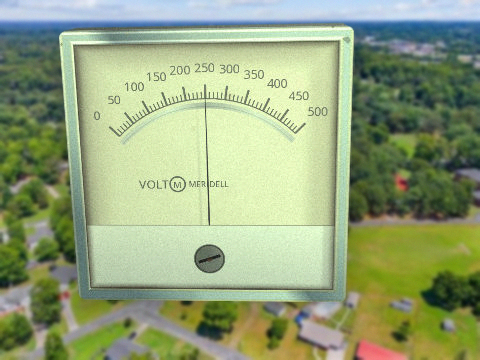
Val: 250 V
